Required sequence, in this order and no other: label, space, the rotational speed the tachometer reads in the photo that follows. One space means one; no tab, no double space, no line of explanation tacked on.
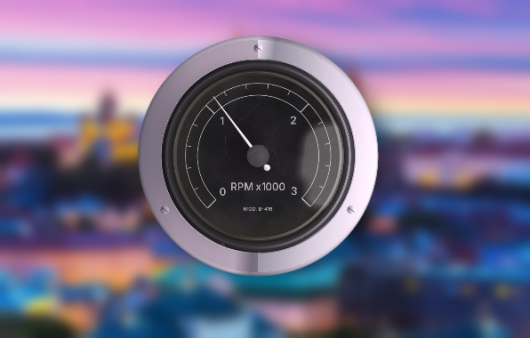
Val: 1100 rpm
